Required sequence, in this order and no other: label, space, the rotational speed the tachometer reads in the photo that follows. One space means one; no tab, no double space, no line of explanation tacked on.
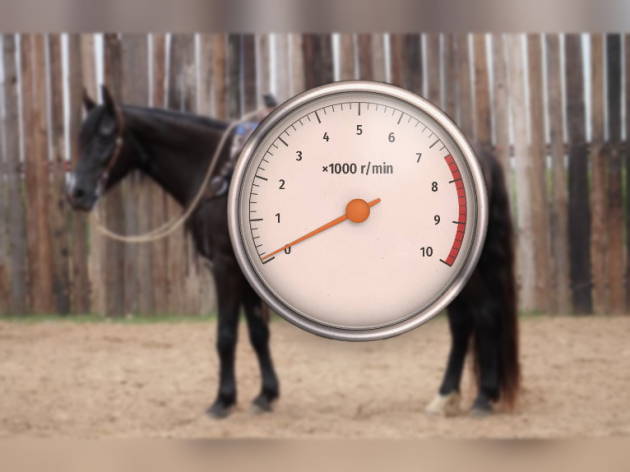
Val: 100 rpm
